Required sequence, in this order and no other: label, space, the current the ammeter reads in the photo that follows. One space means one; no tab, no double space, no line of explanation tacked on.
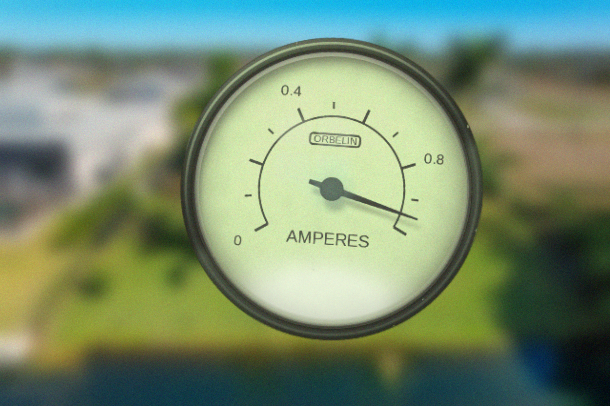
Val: 0.95 A
